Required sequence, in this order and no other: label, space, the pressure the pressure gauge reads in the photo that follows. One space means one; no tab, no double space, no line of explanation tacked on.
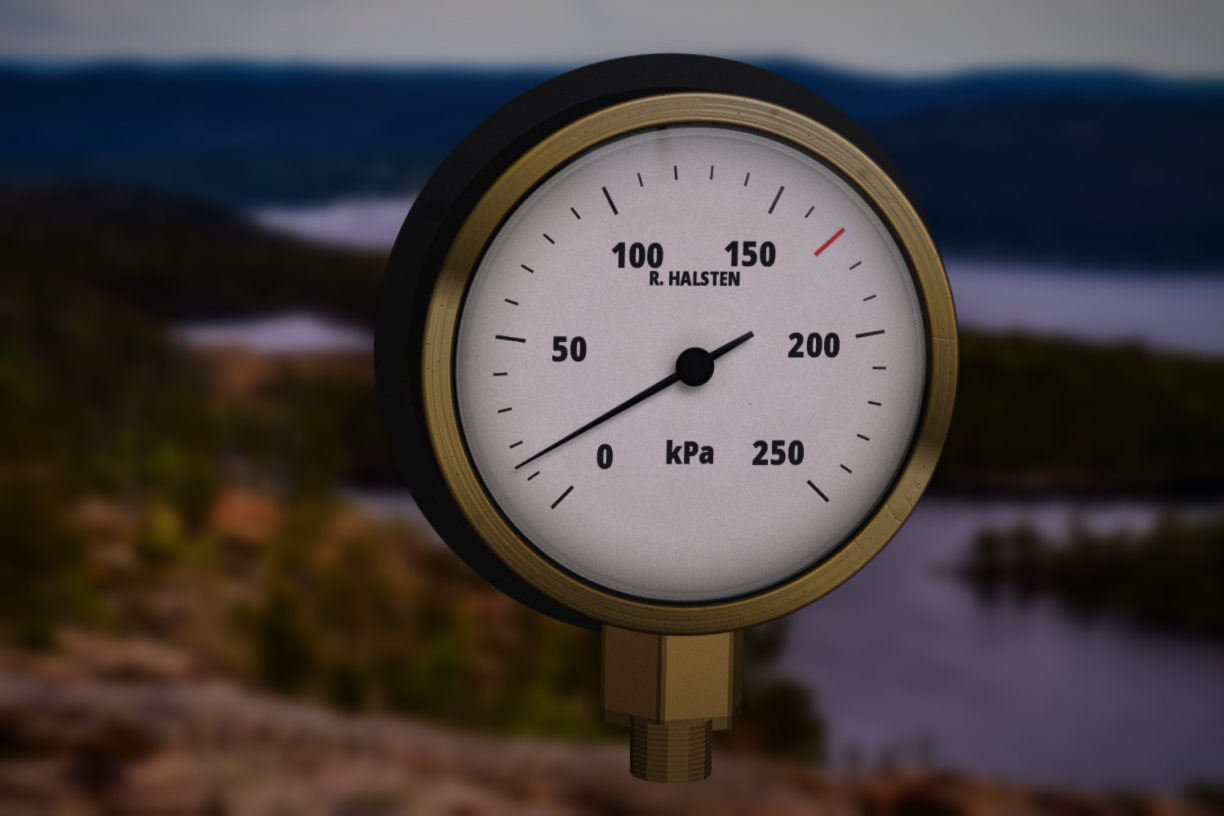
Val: 15 kPa
